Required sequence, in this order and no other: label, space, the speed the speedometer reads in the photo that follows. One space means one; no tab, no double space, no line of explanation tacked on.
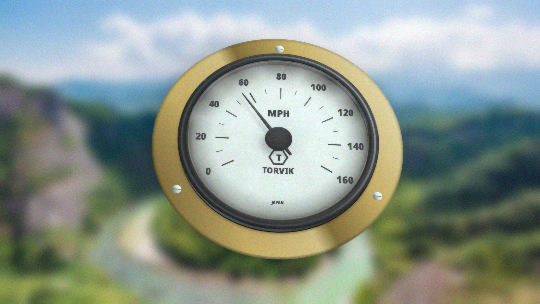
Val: 55 mph
